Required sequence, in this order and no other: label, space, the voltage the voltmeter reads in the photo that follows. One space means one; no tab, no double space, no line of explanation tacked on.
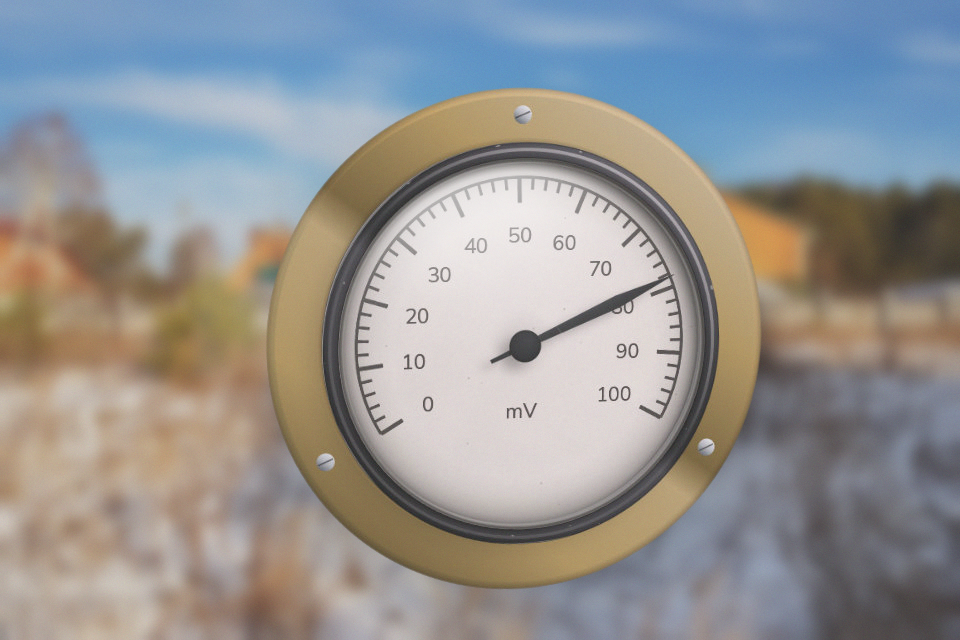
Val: 78 mV
